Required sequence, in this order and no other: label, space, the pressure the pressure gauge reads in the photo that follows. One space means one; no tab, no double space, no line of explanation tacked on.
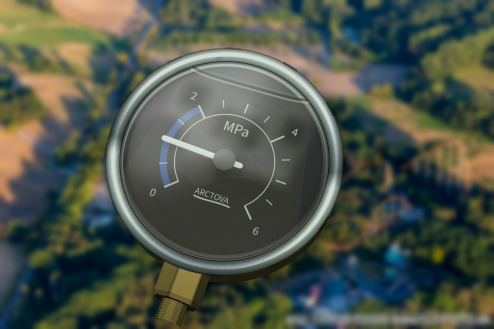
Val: 1 MPa
